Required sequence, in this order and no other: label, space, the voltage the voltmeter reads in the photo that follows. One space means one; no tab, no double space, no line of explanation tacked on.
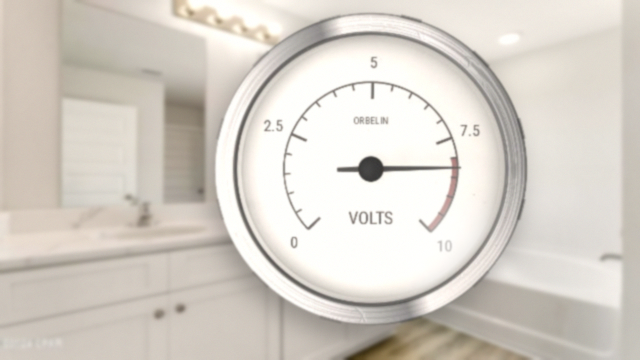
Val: 8.25 V
